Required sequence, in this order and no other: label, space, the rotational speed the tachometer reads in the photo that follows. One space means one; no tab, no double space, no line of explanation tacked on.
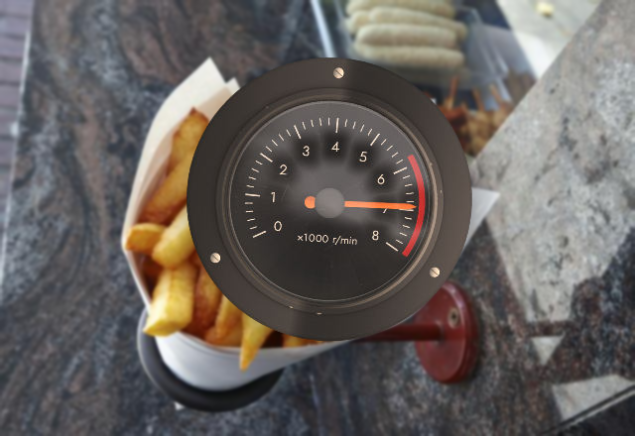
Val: 6900 rpm
